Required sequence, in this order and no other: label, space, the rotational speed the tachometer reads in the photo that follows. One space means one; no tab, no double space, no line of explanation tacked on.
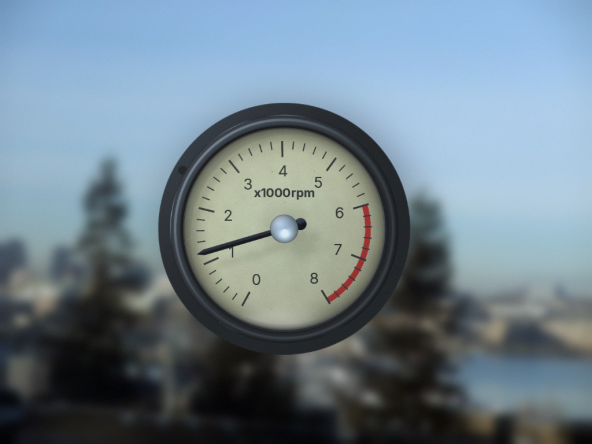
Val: 1200 rpm
